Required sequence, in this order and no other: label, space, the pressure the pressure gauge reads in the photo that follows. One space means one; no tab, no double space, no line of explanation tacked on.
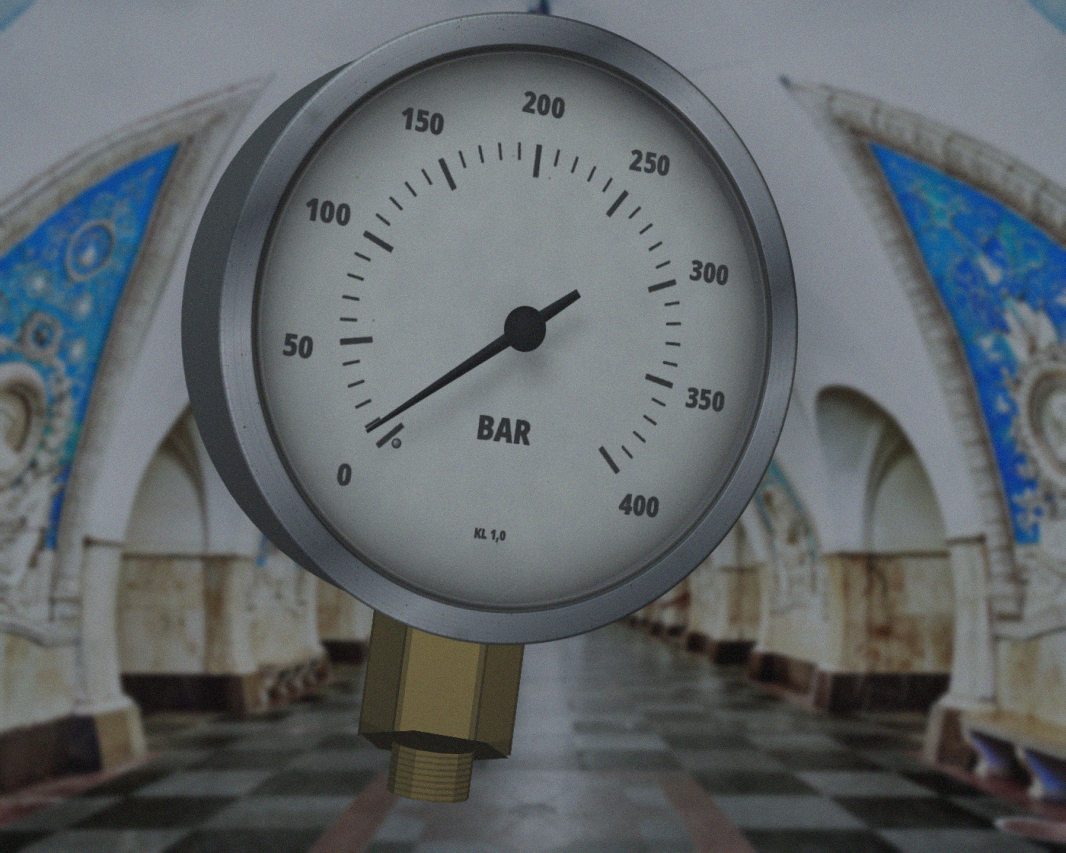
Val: 10 bar
